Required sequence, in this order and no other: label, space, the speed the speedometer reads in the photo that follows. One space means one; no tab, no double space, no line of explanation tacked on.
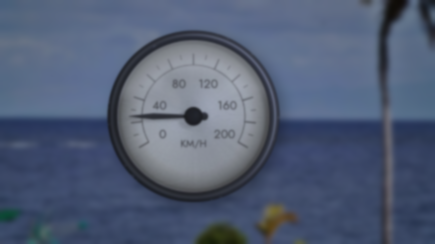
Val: 25 km/h
